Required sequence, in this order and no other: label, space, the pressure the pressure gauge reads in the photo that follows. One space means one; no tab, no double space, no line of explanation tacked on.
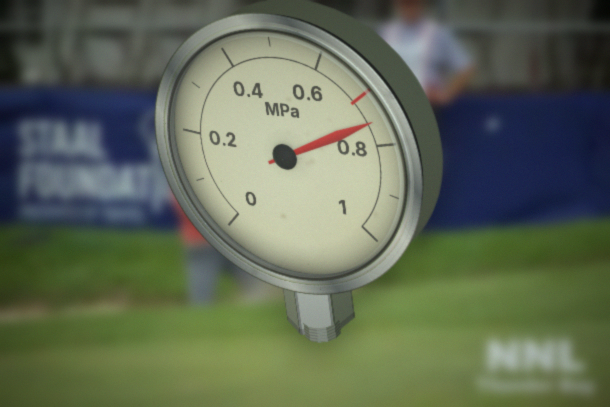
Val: 0.75 MPa
